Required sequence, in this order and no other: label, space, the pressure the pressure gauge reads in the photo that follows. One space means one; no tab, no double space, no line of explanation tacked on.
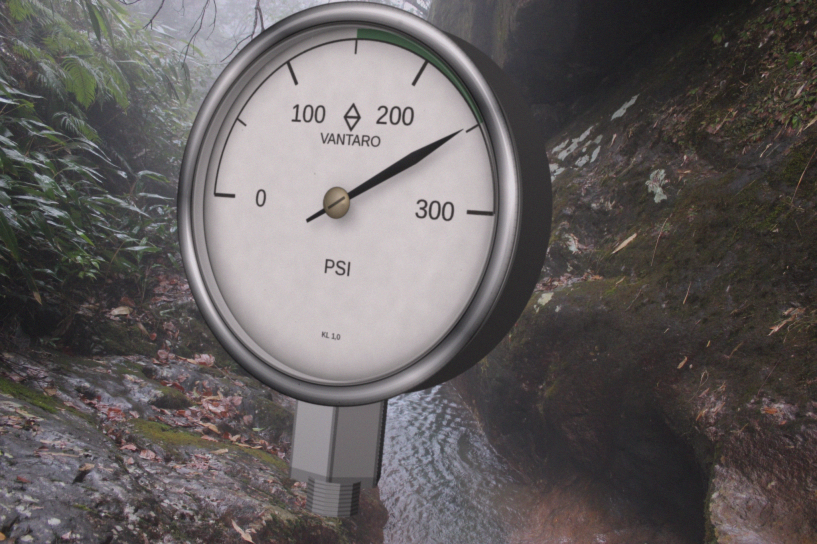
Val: 250 psi
